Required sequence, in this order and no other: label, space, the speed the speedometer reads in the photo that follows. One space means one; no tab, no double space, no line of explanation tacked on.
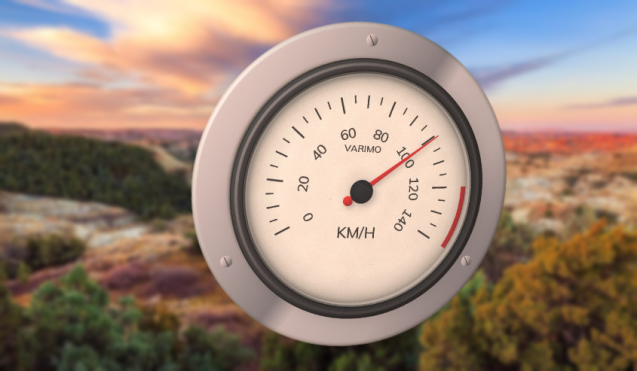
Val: 100 km/h
